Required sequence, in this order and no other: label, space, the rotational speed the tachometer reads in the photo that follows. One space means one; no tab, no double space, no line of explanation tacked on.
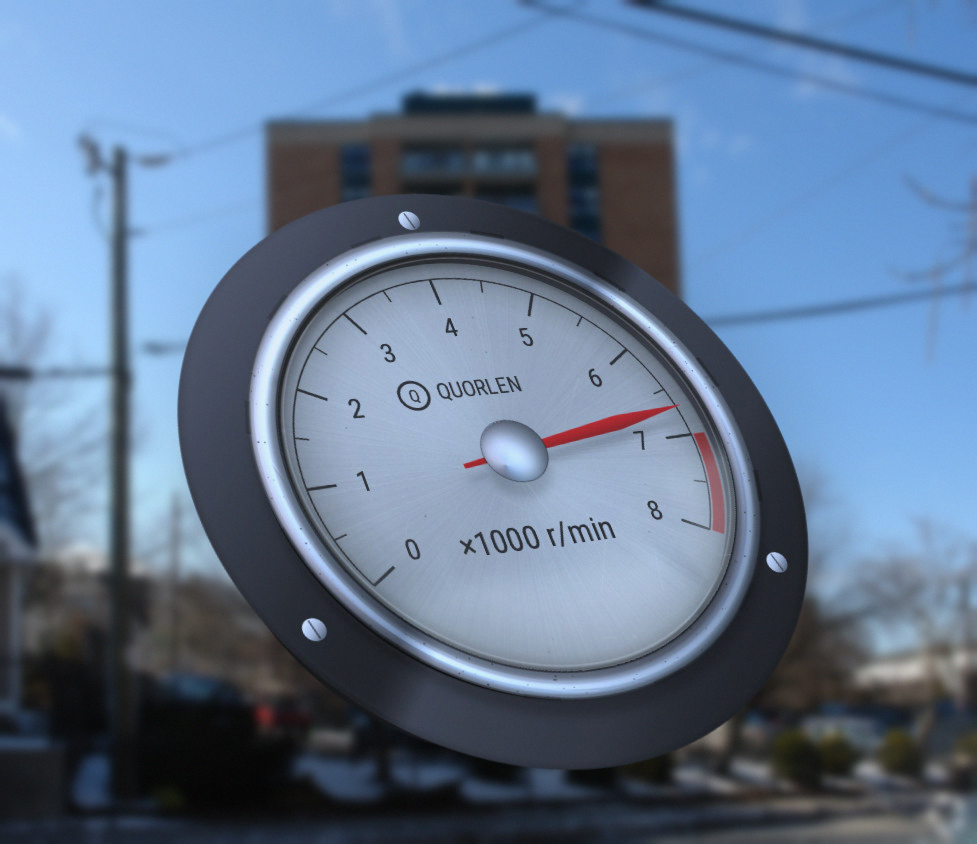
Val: 6750 rpm
